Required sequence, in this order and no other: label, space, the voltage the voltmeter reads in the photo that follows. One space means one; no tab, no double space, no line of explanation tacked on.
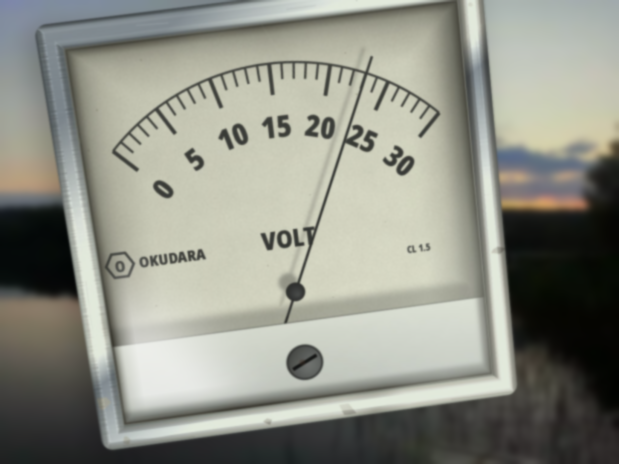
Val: 23 V
